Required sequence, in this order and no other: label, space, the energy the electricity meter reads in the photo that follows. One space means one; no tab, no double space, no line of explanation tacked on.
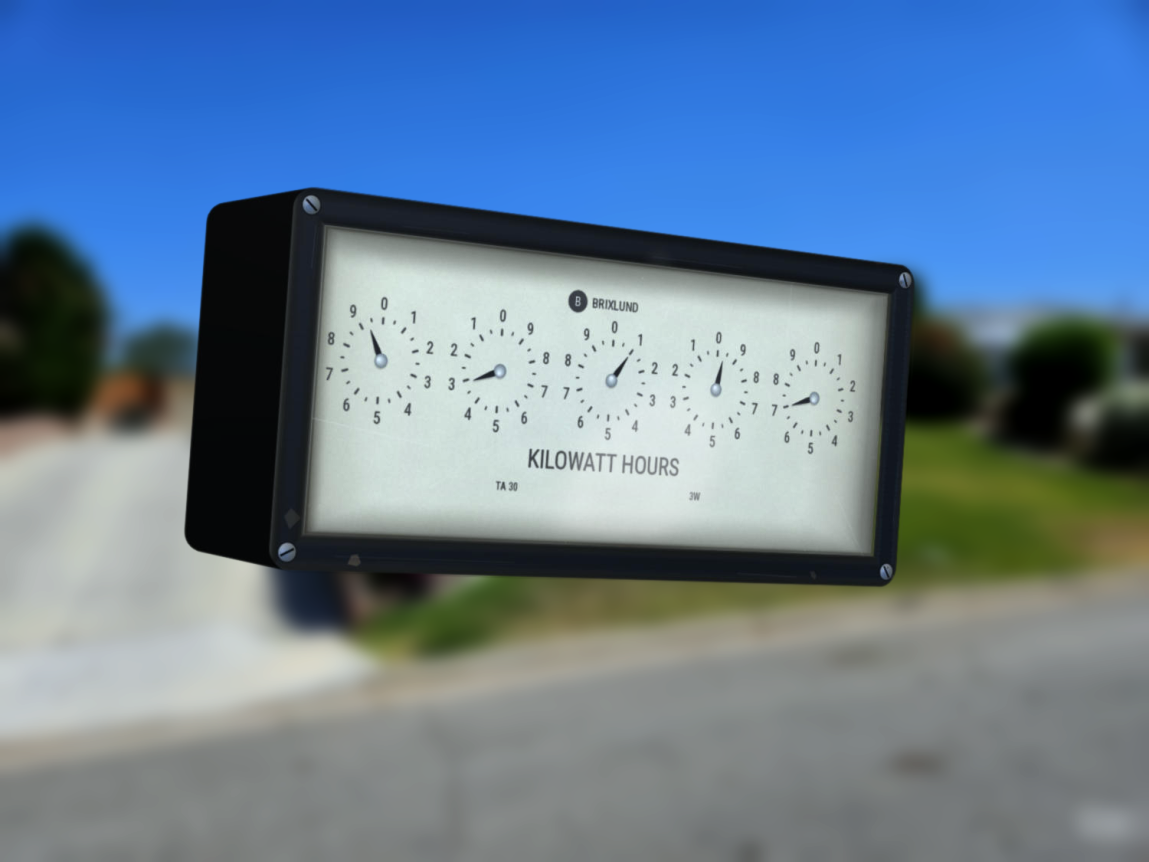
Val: 93097 kWh
